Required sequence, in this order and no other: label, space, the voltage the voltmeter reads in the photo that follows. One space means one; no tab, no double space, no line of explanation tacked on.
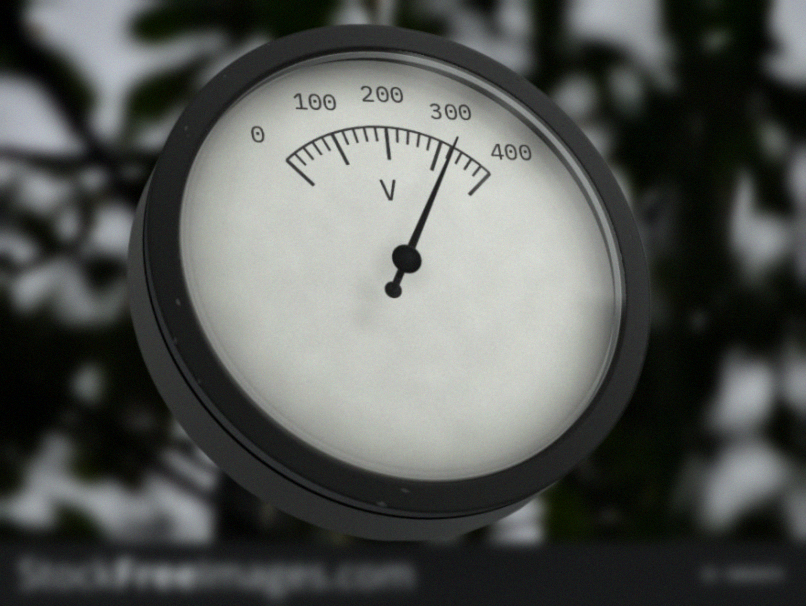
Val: 320 V
